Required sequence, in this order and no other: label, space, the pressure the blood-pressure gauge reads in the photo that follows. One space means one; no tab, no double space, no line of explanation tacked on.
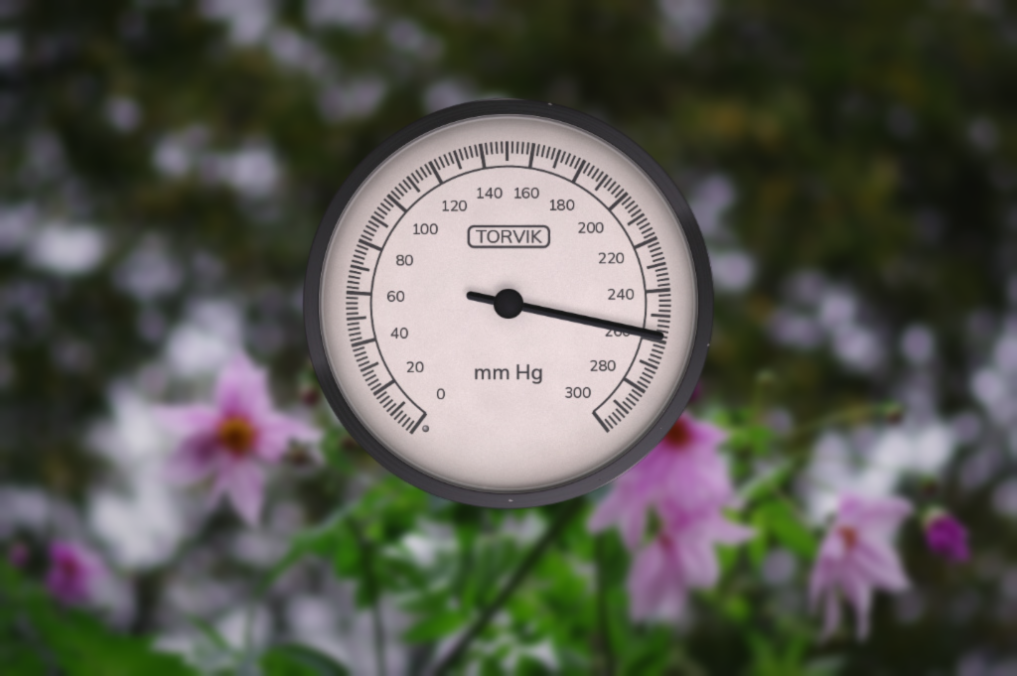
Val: 258 mmHg
